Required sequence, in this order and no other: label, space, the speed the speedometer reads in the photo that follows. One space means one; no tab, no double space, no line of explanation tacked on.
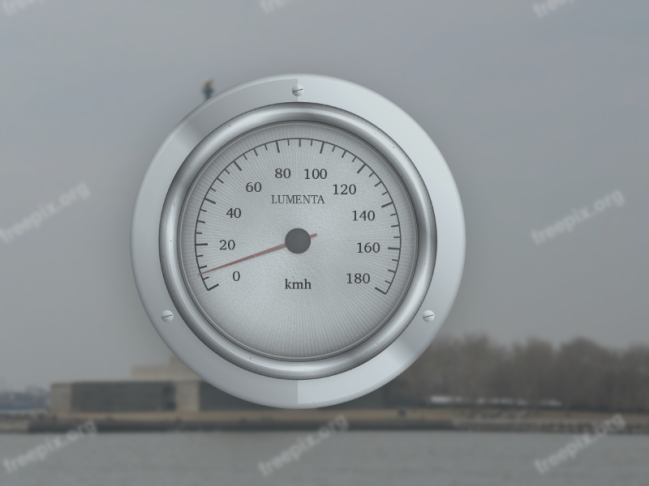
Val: 7.5 km/h
